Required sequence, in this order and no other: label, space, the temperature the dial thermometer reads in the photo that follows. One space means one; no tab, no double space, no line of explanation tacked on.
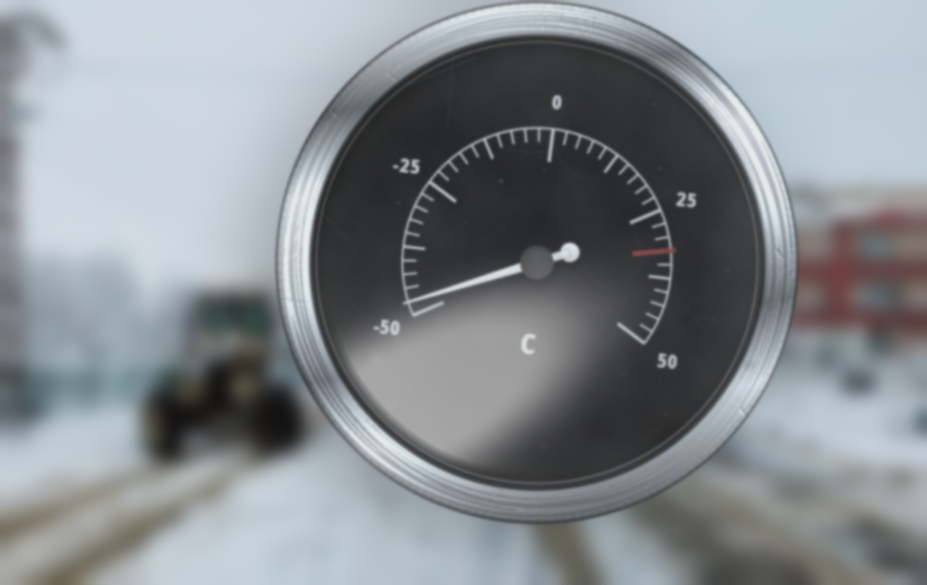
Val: -47.5 °C
